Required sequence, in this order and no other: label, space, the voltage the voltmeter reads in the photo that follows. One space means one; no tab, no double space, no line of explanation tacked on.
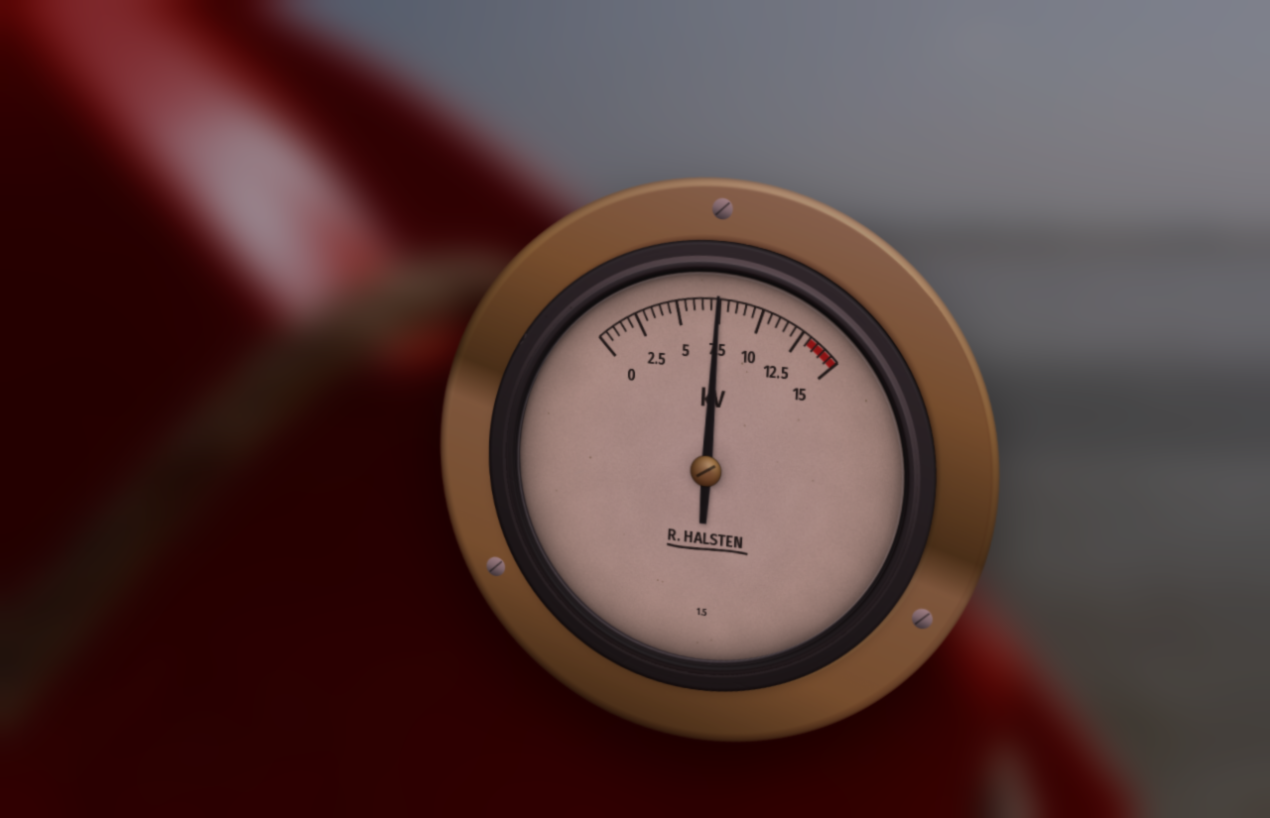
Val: 7.5 kV
